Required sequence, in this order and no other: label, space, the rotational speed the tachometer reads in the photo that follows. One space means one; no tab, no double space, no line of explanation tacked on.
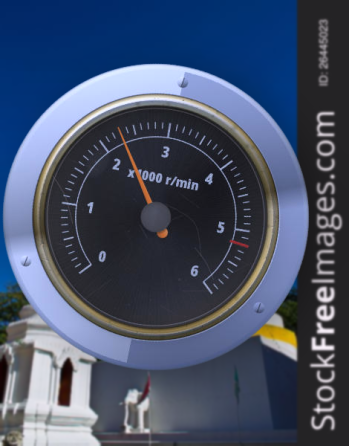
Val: 2300 rpm
